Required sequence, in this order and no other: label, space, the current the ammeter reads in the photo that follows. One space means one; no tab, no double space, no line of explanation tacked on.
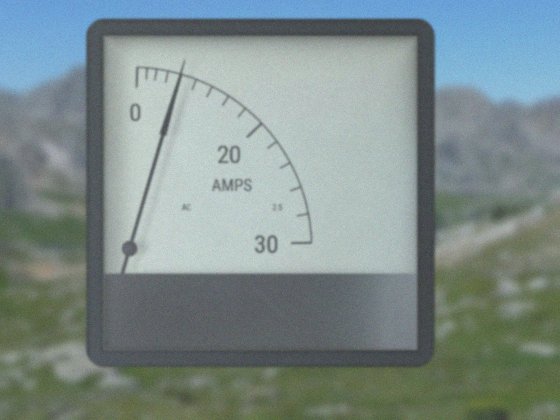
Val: 10 A
